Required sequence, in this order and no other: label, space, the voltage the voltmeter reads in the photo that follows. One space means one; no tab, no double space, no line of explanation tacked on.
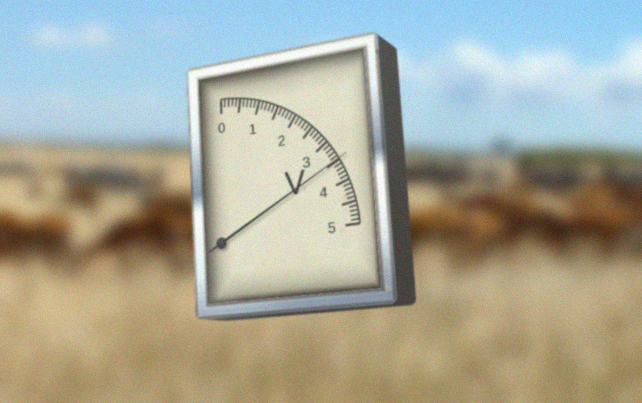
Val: 3.5 V
